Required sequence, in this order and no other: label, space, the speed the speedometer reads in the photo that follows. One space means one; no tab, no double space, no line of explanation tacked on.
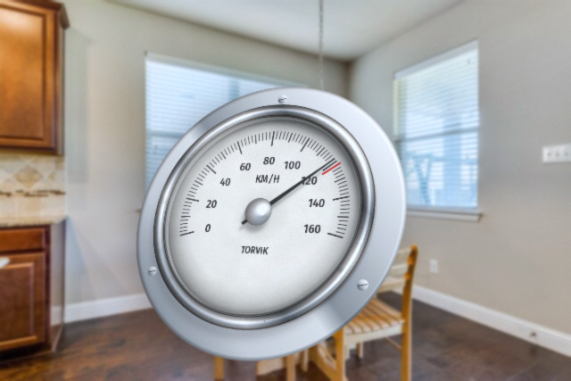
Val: 120 km/h
